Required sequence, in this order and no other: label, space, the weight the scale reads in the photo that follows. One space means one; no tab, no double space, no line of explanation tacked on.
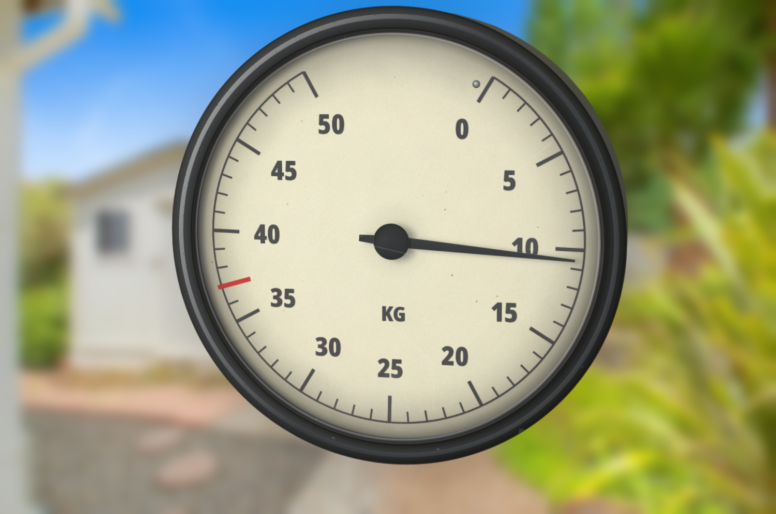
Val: 10.5 kg
